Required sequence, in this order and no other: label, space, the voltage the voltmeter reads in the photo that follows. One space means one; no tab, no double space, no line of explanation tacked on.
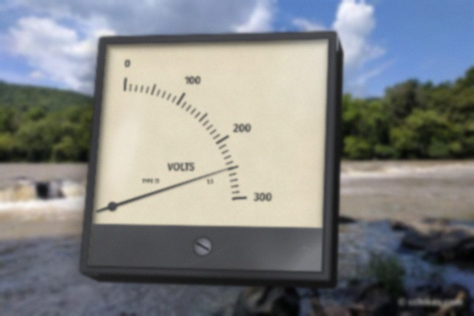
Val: 250 V
